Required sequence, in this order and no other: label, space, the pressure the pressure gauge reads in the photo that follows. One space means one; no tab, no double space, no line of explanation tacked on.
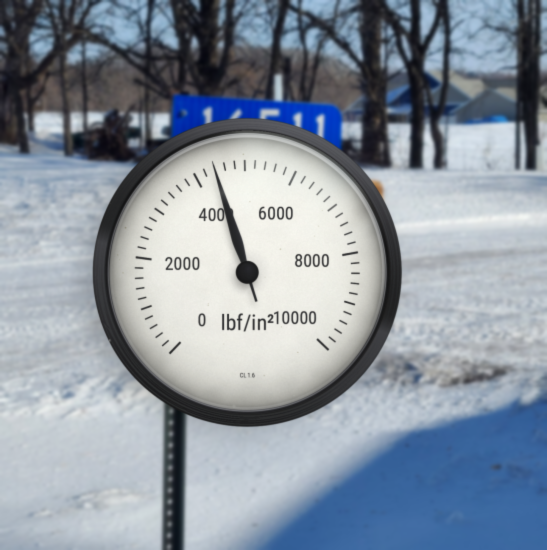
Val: 4400 psi
